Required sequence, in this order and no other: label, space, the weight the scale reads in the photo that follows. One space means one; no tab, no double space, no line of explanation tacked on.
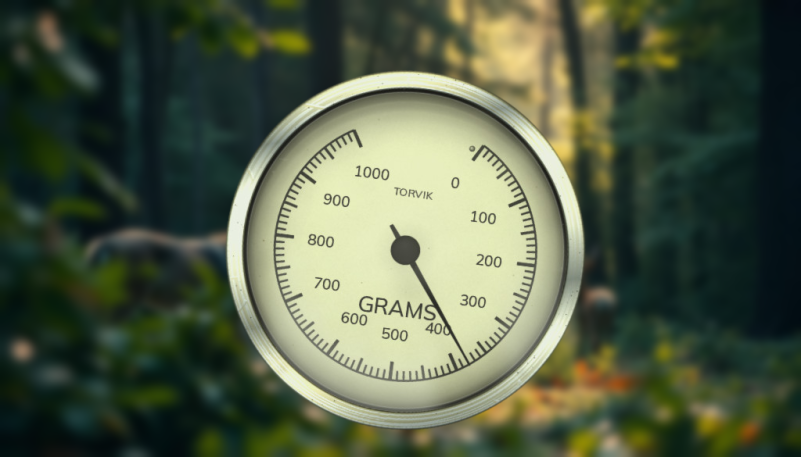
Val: 380 g
